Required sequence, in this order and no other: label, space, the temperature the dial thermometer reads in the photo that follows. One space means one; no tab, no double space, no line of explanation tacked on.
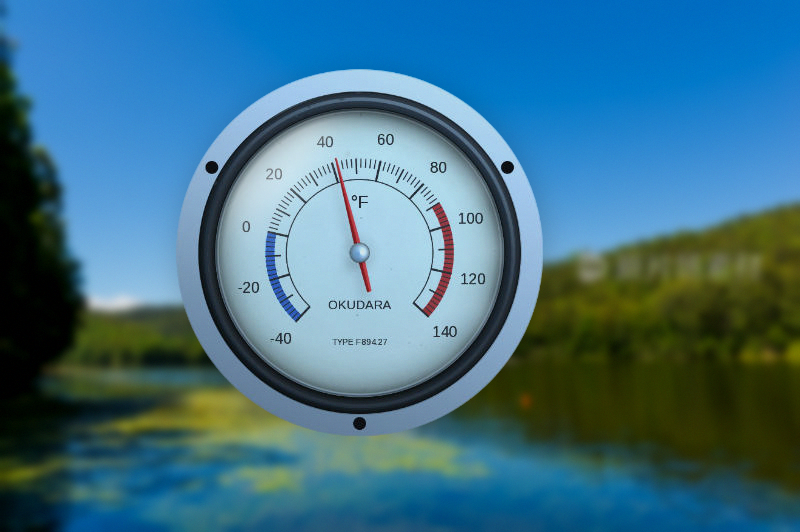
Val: 42 °F
